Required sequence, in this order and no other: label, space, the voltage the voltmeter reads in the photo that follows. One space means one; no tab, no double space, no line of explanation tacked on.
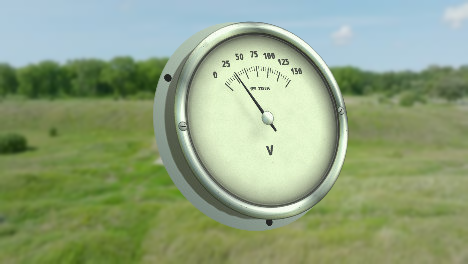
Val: 25 V
